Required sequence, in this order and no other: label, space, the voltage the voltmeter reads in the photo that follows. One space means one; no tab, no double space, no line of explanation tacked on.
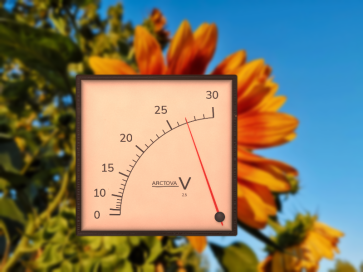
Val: 27 V
